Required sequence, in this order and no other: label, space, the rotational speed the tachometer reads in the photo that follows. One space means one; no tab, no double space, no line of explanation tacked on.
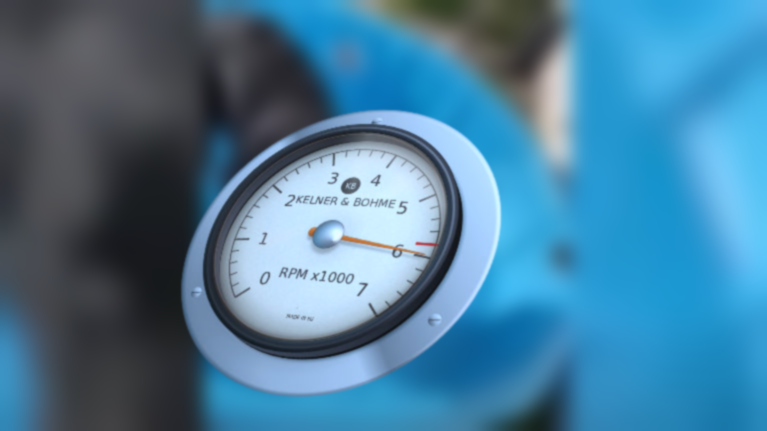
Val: 6000 rpm
